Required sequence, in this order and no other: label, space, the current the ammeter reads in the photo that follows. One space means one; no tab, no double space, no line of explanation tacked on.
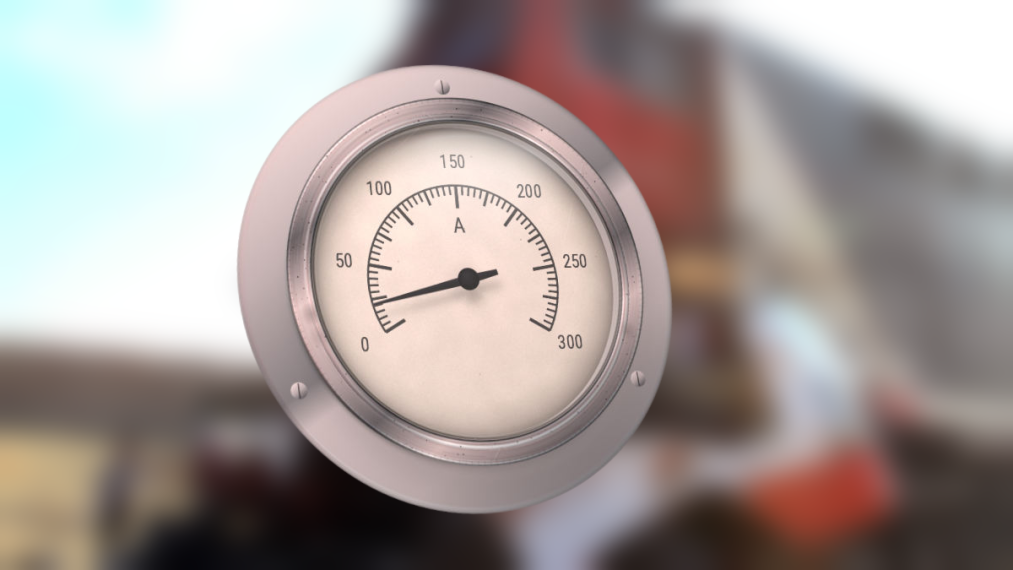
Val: 20 A
